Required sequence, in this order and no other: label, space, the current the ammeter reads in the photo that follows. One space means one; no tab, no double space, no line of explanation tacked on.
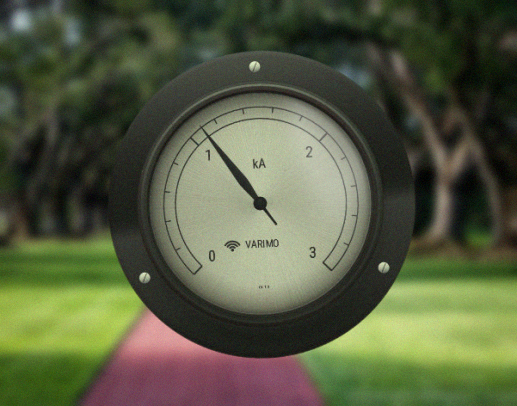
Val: 1.1 kA
